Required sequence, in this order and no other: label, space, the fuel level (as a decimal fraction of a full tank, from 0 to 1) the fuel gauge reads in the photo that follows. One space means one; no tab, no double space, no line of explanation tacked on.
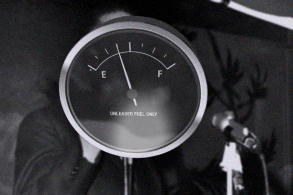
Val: 0.375
